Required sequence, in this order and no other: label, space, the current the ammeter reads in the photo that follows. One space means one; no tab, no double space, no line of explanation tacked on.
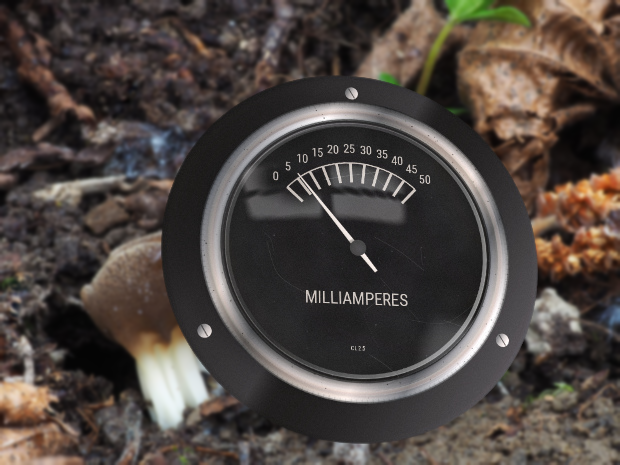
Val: 5 mA
